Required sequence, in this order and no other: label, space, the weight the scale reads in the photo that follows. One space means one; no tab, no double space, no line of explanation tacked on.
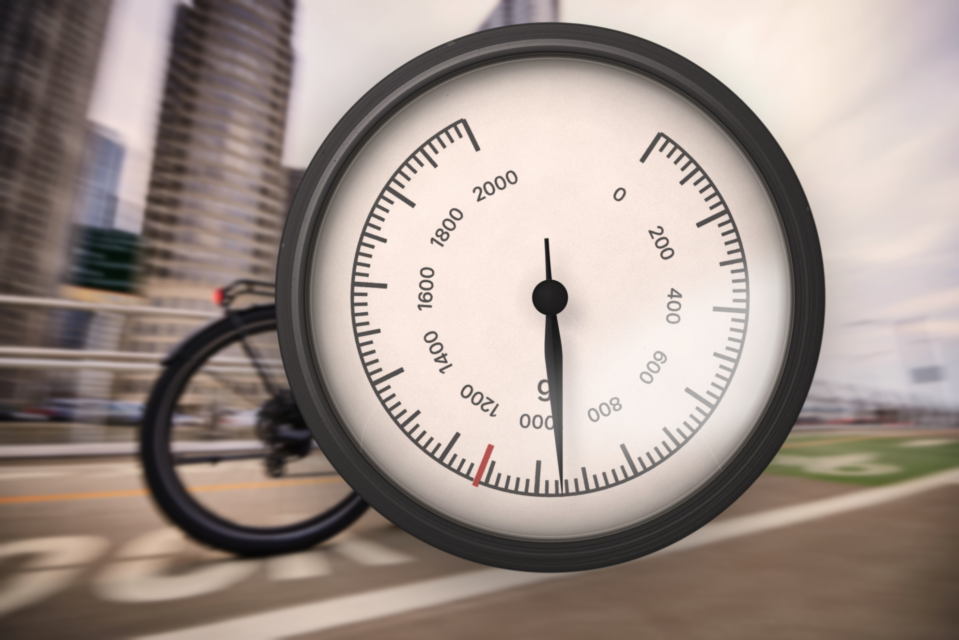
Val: 950 g
